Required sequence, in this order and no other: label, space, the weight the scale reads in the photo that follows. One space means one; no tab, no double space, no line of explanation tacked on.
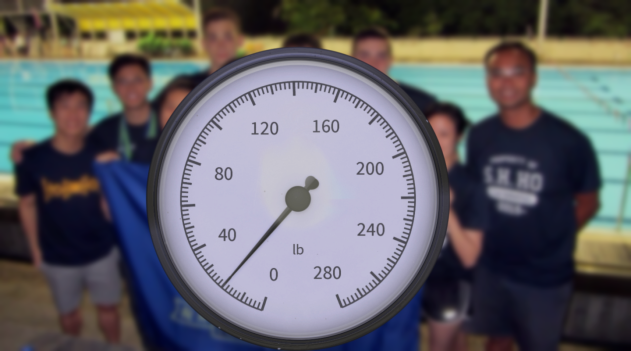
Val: 20 lb
